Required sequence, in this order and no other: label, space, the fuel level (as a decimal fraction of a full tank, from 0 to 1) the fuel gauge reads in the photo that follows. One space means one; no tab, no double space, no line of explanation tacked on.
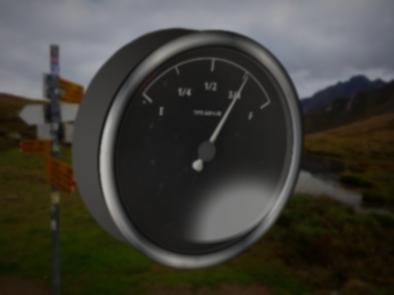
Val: 0.75
